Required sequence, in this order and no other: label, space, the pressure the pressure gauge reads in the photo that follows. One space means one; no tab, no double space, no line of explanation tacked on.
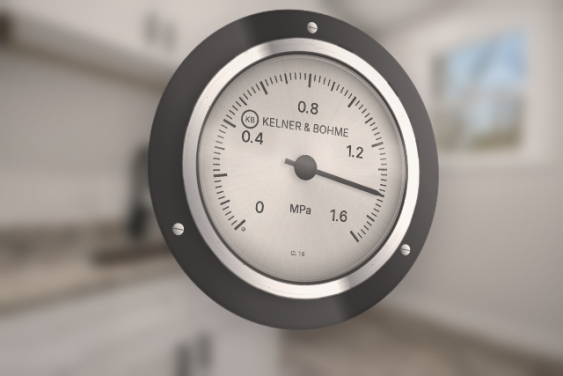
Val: 1.4 MPa
